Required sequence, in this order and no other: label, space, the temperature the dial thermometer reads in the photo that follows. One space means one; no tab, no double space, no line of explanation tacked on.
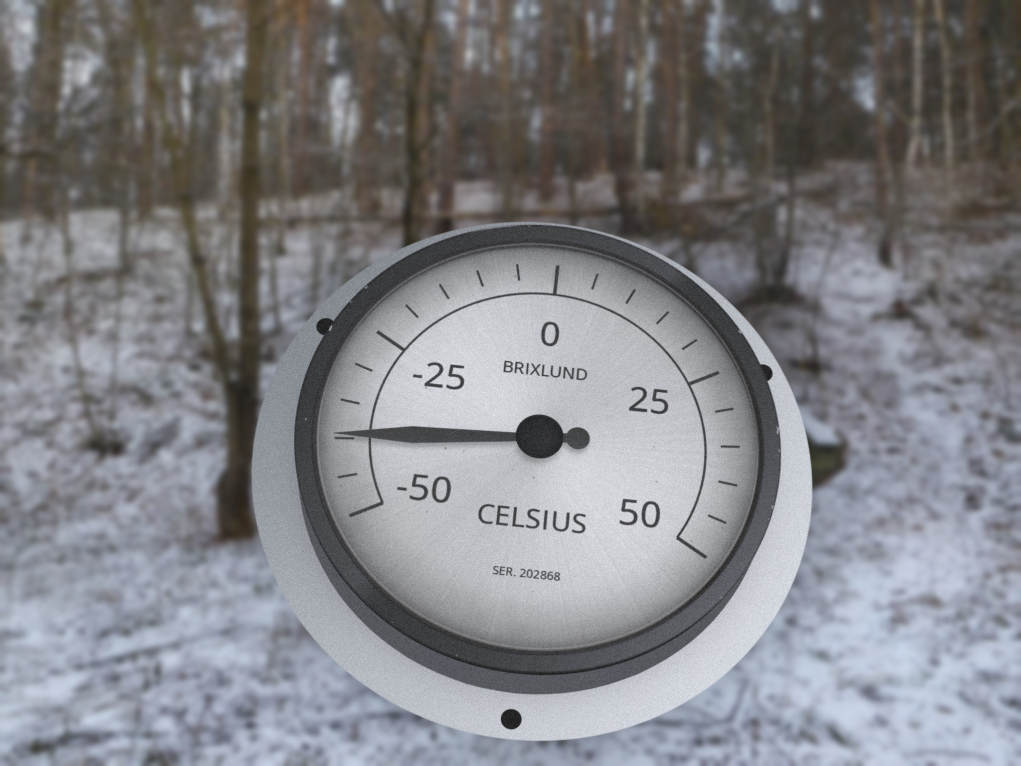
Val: -40 °C
